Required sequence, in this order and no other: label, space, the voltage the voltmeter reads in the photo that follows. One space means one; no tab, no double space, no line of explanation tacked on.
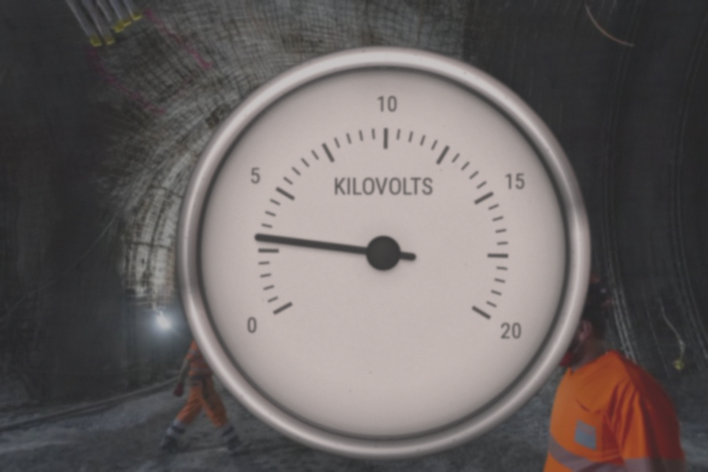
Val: 3 kV
